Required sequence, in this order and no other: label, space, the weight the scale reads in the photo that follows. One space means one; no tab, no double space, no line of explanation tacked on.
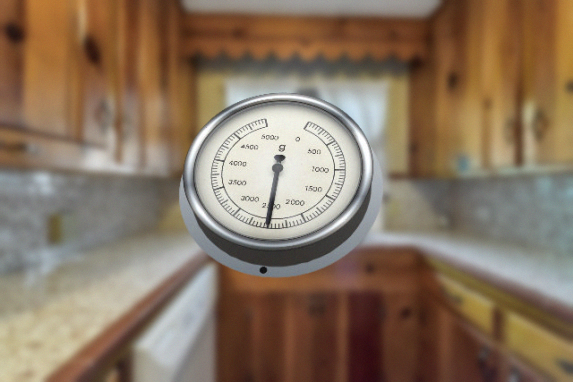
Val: 2500 g
